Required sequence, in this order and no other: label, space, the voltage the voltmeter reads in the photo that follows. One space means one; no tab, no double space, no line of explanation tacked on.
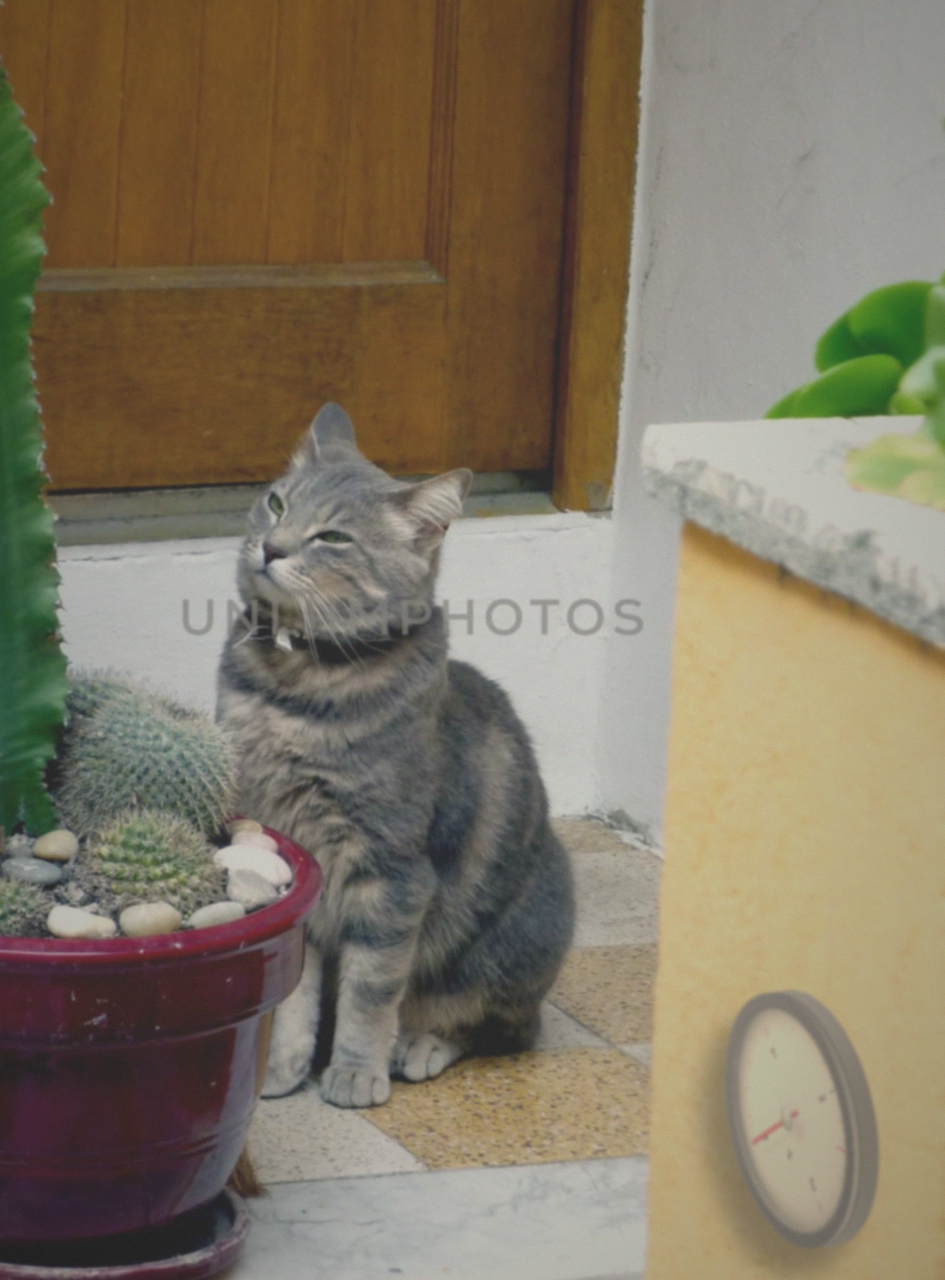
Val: 0 V
